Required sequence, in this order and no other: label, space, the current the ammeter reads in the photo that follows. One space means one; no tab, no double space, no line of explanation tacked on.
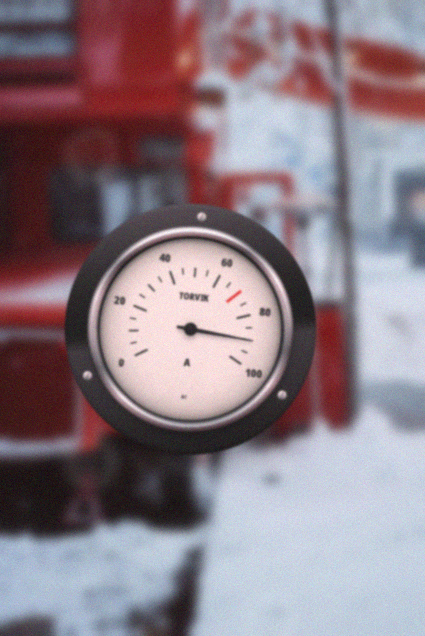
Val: 90 A
